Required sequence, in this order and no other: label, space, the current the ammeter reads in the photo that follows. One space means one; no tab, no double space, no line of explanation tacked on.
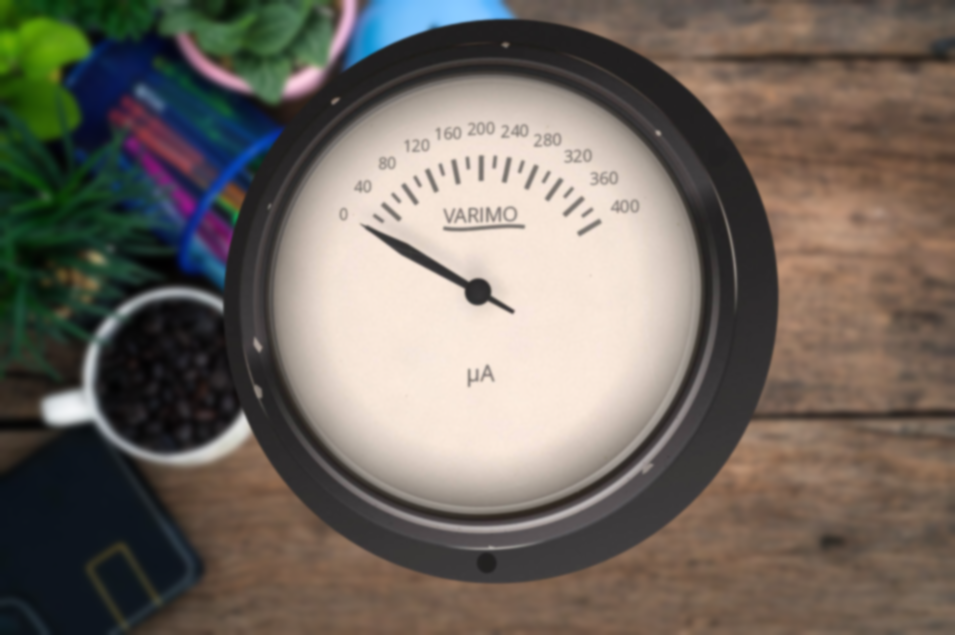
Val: 0 µA
